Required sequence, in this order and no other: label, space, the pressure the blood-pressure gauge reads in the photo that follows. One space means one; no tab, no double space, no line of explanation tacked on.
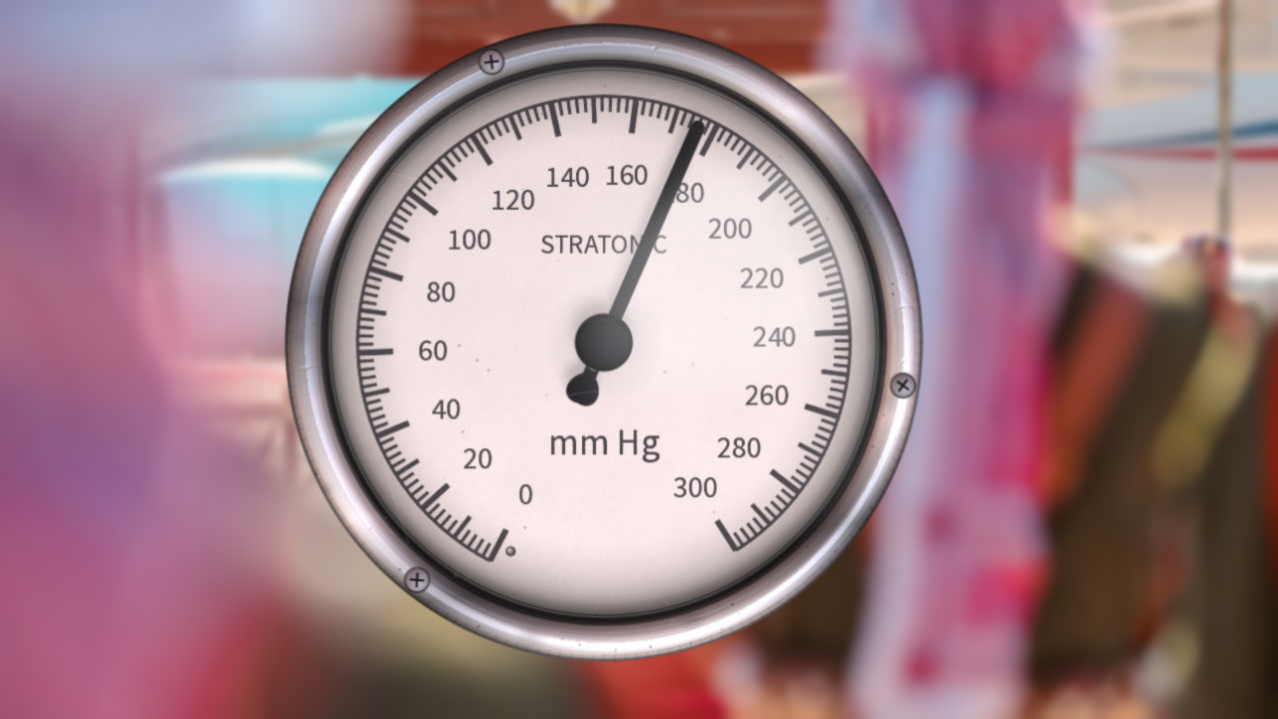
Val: 176 mmHg
